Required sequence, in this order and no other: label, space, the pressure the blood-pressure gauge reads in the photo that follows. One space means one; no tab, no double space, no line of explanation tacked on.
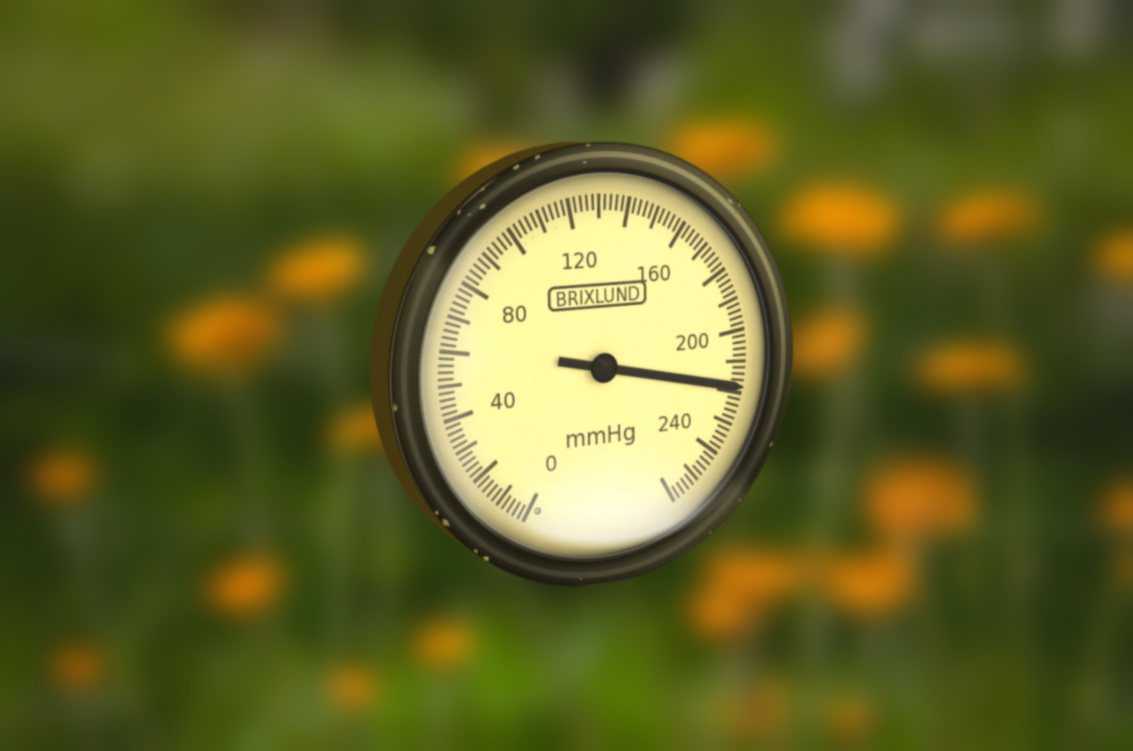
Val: 218 mmHg
